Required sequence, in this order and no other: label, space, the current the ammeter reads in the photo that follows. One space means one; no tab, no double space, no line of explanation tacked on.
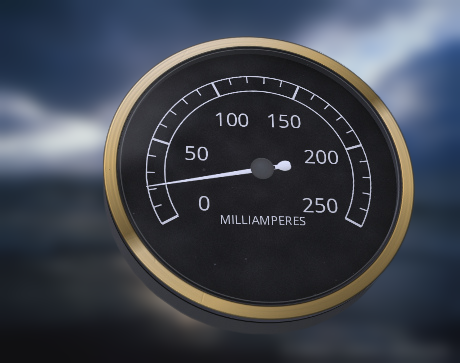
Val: 20 mA
